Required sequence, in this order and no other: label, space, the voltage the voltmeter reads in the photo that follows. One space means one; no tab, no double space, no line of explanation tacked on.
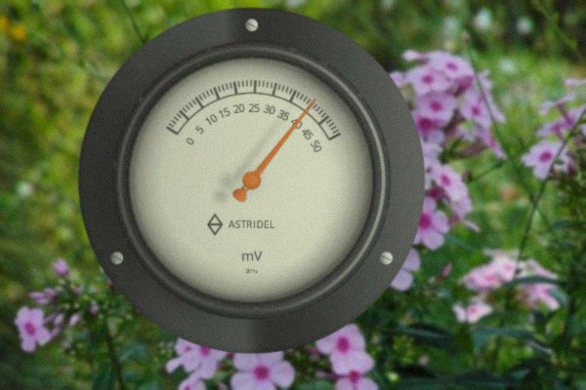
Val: 40 mV
